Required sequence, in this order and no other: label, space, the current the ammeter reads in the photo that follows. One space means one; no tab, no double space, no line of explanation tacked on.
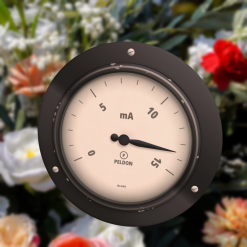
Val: 13.5 mA
